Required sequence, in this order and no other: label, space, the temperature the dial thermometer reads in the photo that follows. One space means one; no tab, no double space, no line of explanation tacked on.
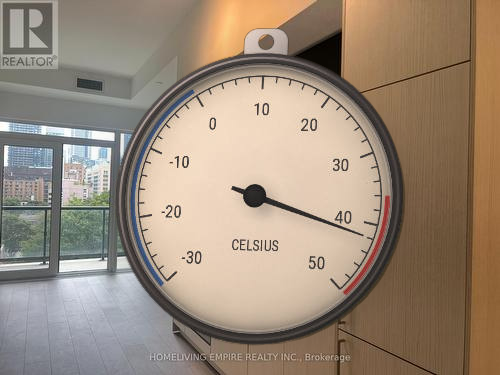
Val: 42 °C
